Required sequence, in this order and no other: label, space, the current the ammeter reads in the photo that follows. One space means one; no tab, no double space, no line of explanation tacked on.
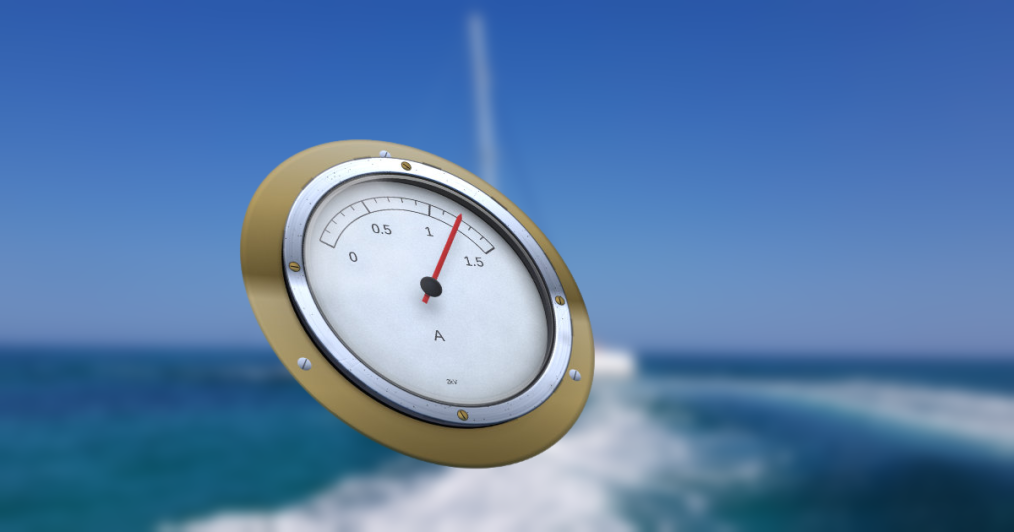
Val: 1.2 A
